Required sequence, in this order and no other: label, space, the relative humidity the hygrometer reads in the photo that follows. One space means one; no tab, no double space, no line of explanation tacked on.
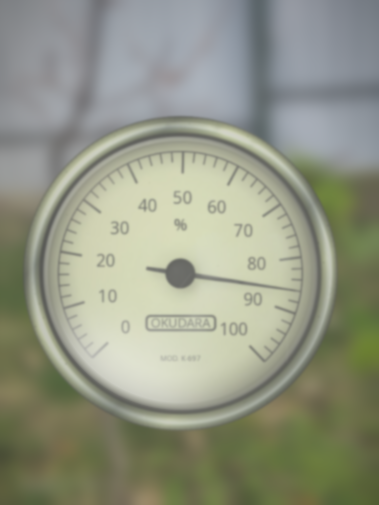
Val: 86 %
